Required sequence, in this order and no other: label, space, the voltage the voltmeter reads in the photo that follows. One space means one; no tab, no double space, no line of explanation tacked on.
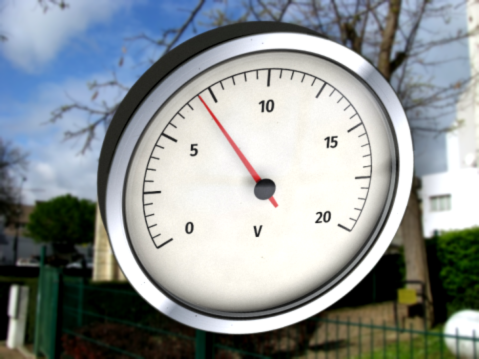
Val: 7 V
